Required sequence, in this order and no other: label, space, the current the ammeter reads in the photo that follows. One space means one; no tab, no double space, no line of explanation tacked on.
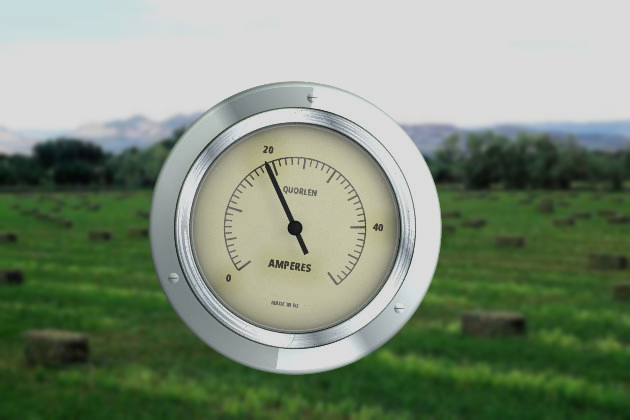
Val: 19 A
